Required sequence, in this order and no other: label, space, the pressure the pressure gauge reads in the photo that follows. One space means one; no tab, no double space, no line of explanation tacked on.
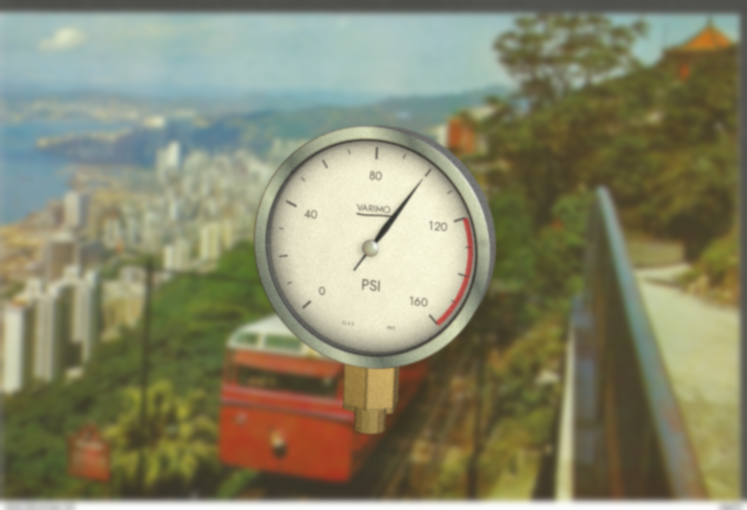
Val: 100 psi
